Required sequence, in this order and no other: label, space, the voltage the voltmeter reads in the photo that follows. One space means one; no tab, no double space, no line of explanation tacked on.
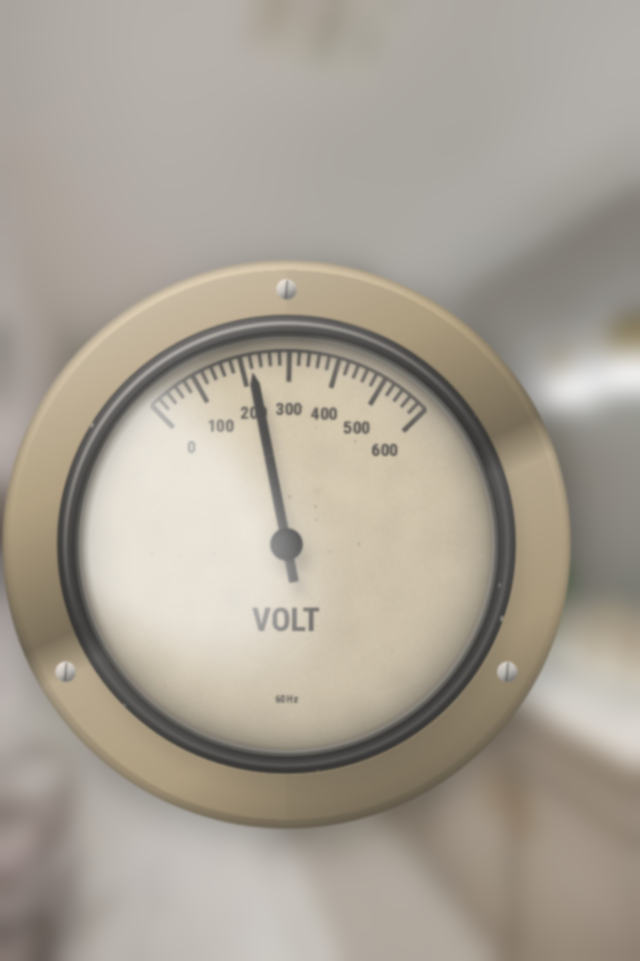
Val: 220 V
